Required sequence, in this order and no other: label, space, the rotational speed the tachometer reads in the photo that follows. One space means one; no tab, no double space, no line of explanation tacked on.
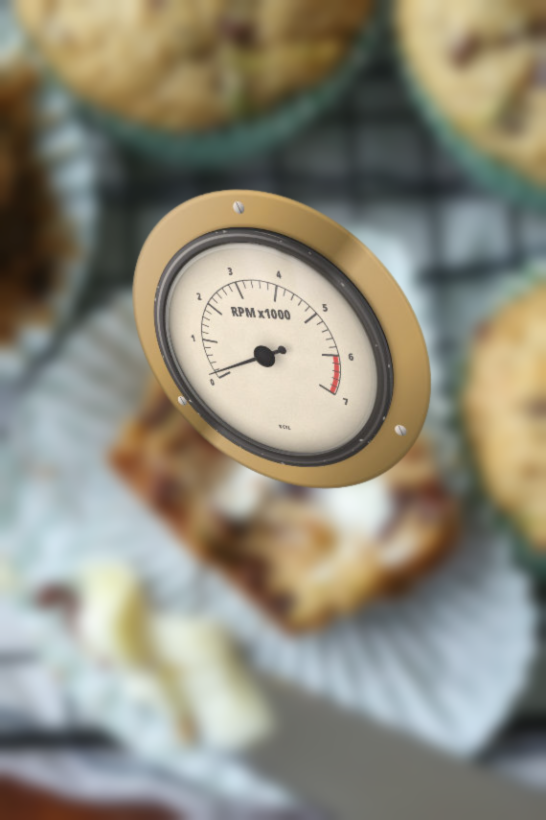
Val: 200 rpm
